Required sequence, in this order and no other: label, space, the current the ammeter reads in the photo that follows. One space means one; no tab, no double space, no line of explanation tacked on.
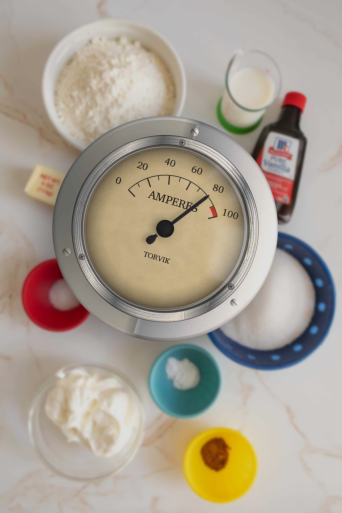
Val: 80 A
